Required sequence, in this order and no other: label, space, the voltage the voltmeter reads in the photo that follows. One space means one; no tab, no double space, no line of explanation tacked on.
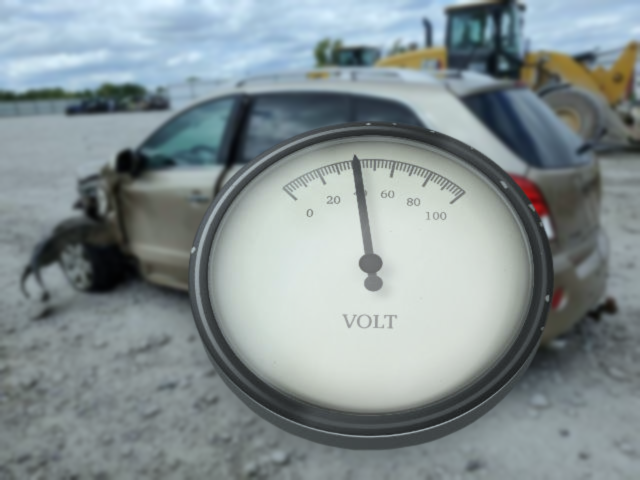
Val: 40 V
